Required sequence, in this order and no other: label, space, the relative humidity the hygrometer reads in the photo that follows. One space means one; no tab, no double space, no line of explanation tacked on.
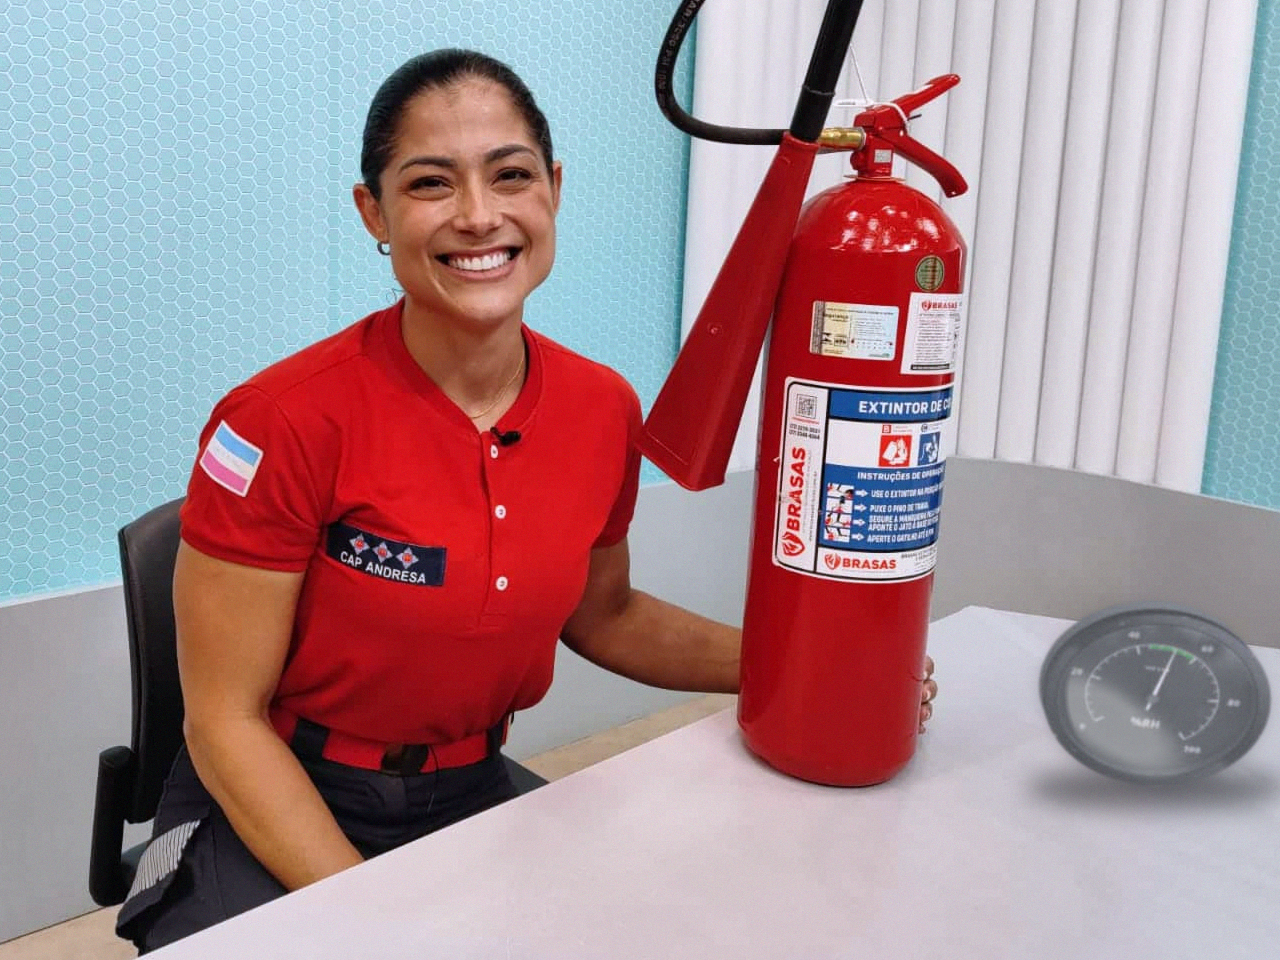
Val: 52 %
